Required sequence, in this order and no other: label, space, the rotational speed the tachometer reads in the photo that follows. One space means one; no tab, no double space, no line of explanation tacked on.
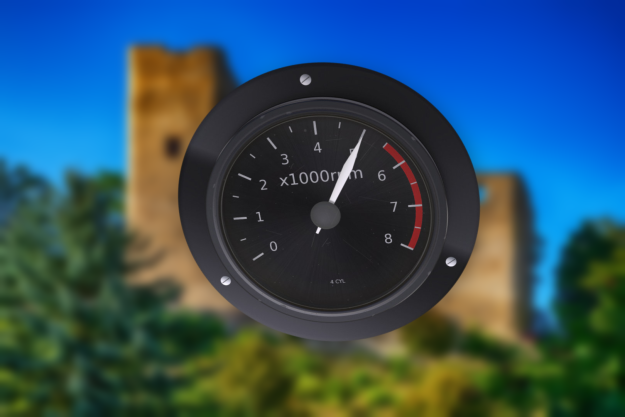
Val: 5000 rpm
